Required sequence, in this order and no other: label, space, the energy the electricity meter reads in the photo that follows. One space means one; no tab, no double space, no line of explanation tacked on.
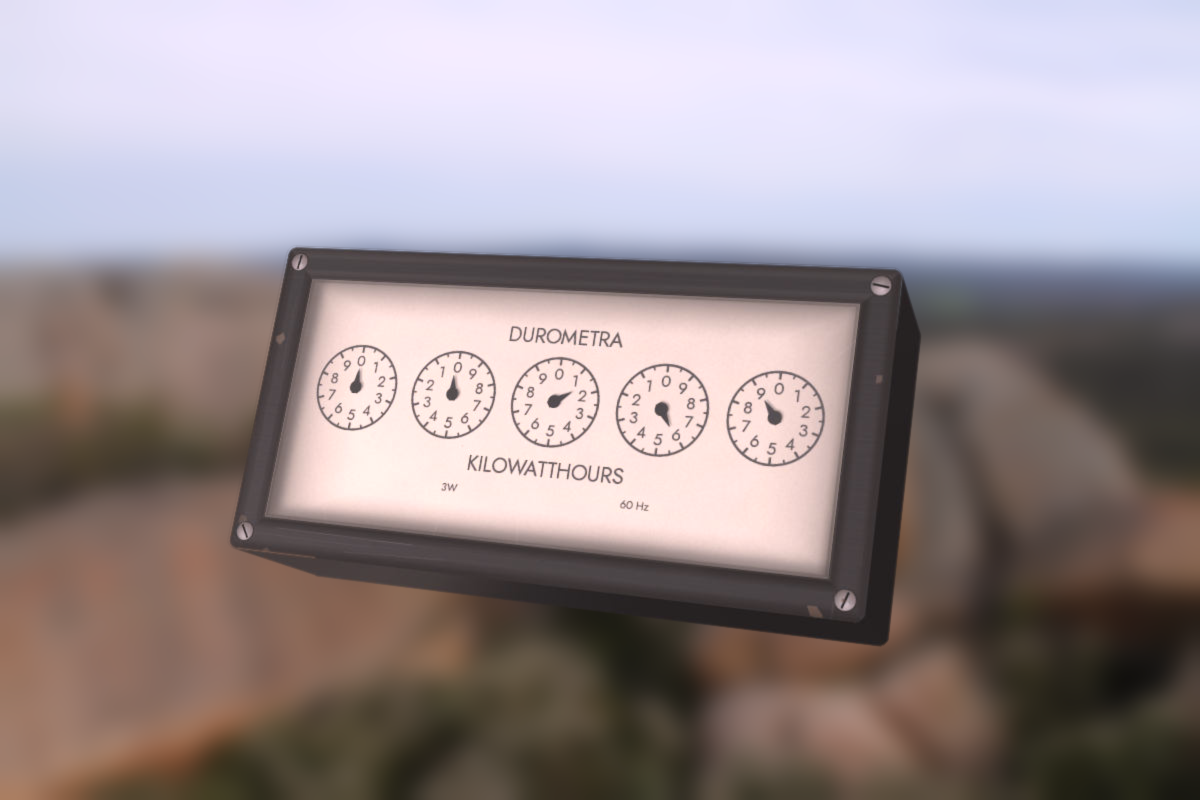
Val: 159 kWh
